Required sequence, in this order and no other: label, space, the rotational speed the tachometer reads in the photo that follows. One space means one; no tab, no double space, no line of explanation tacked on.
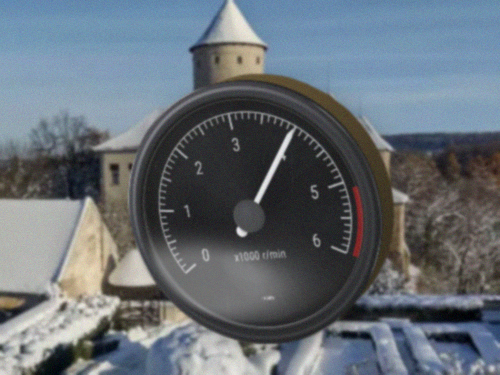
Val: 4000 rpm
